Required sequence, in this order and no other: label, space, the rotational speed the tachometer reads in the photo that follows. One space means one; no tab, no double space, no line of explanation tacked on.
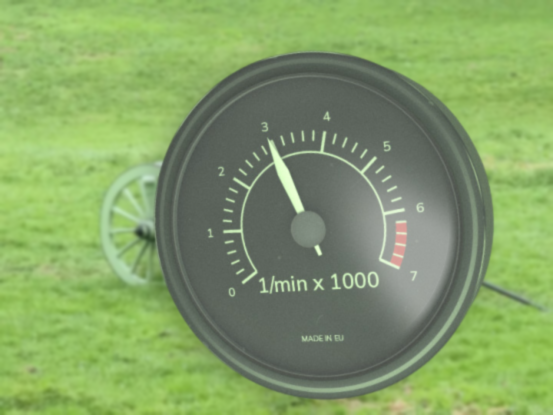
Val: 3000 rpm
